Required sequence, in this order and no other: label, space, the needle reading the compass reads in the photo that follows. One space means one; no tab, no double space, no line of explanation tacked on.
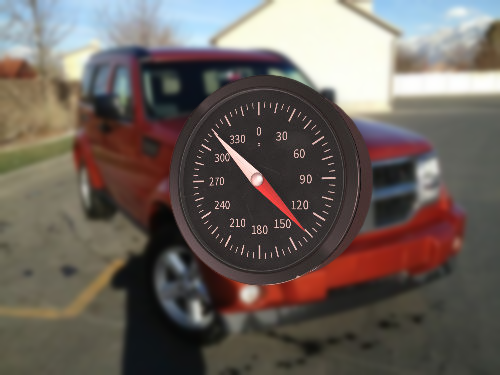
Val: 135 °
